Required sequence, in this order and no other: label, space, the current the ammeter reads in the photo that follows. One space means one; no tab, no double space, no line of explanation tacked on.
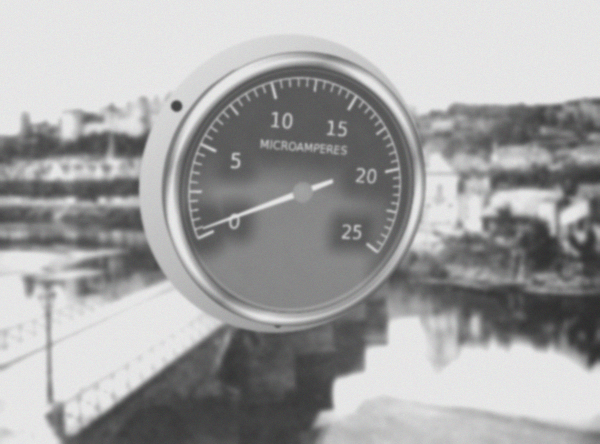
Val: 0.5 µA
